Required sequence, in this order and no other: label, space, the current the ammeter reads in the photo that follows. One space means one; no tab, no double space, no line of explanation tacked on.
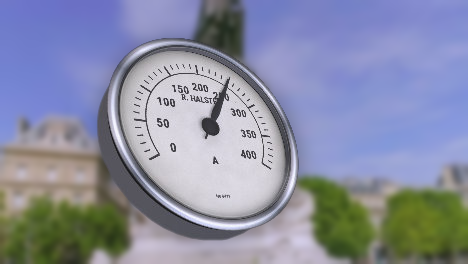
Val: 250 A
